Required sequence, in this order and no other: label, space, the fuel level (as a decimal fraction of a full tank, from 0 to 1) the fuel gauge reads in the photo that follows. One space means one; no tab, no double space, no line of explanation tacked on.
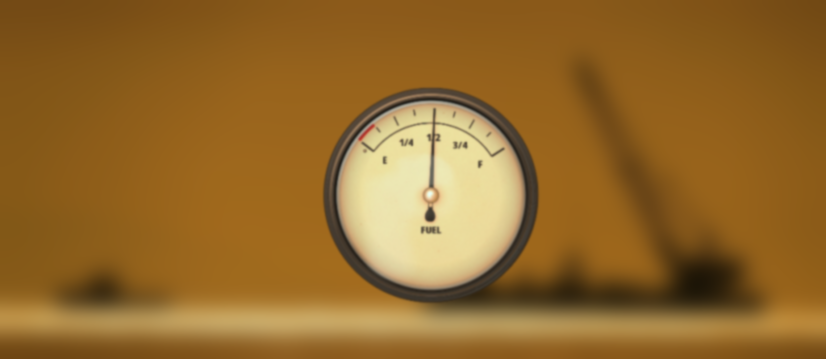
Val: 0.5
